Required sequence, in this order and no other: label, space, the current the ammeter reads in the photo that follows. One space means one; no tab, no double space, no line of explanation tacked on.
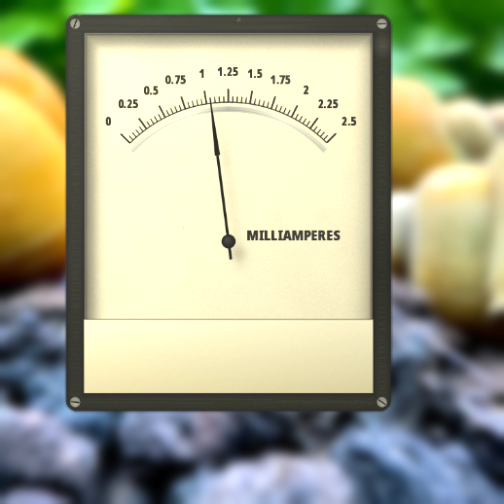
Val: 1.05 mA
